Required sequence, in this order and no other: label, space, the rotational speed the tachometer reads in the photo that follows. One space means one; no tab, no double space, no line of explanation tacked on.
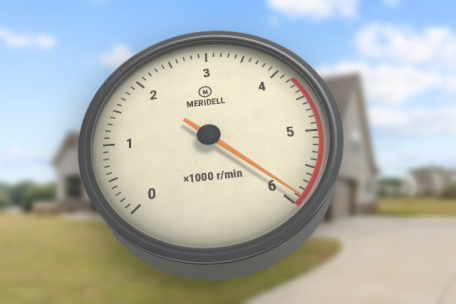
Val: 5900 rpm
